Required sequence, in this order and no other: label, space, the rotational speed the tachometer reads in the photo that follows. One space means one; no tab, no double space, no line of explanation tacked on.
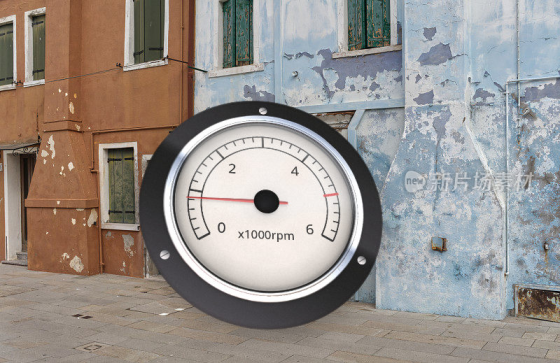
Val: 800 rpm
